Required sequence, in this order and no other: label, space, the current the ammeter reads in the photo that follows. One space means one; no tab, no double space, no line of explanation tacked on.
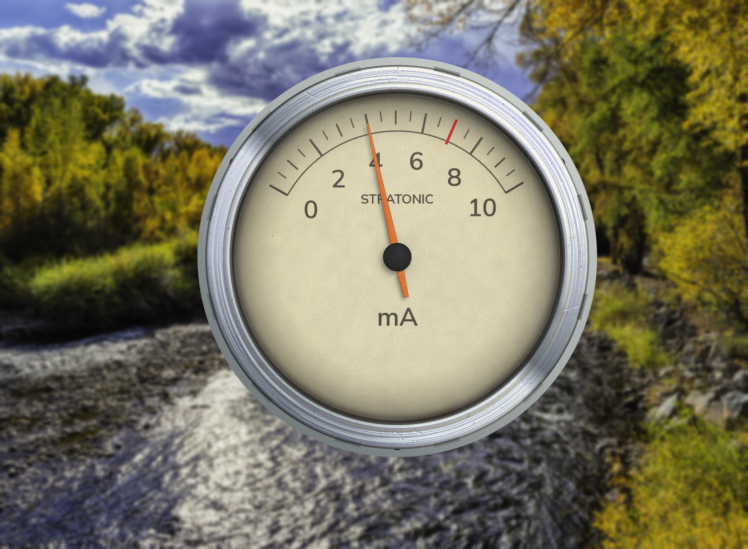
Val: 4 mA
